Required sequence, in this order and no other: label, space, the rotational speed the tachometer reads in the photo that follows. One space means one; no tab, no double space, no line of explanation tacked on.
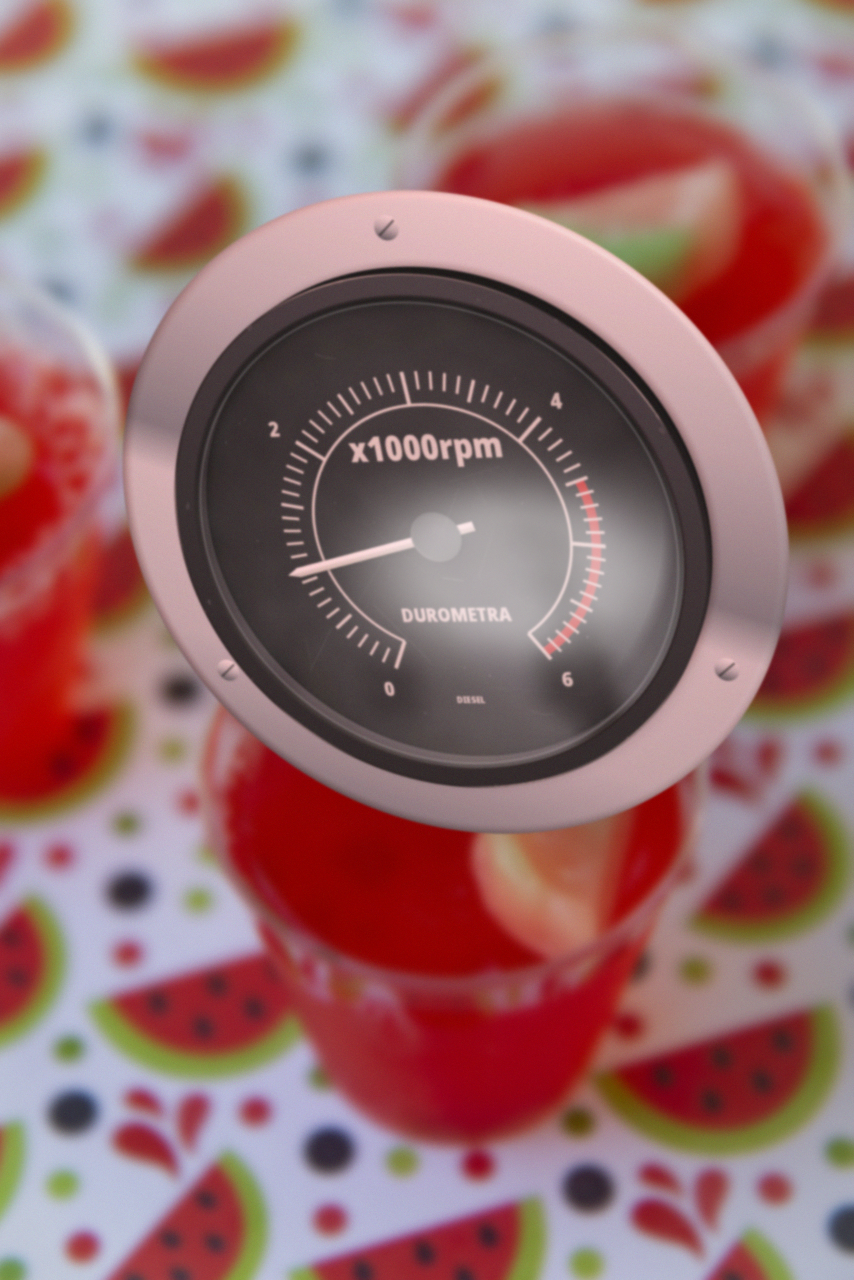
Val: 1000 rpm
